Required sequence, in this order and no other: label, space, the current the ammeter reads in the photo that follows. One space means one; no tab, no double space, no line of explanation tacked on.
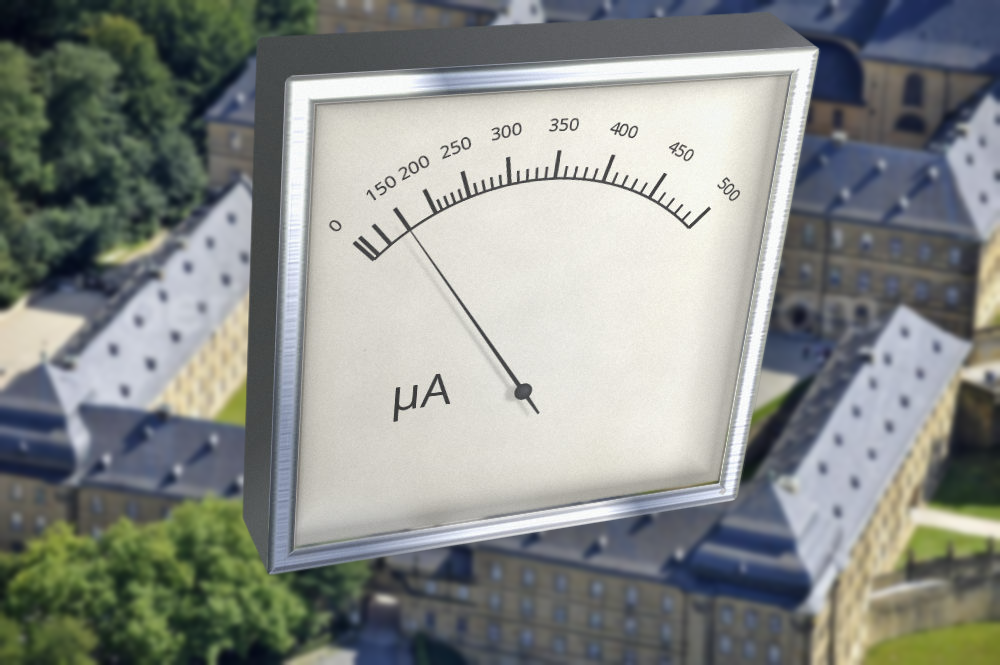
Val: 150 µA
